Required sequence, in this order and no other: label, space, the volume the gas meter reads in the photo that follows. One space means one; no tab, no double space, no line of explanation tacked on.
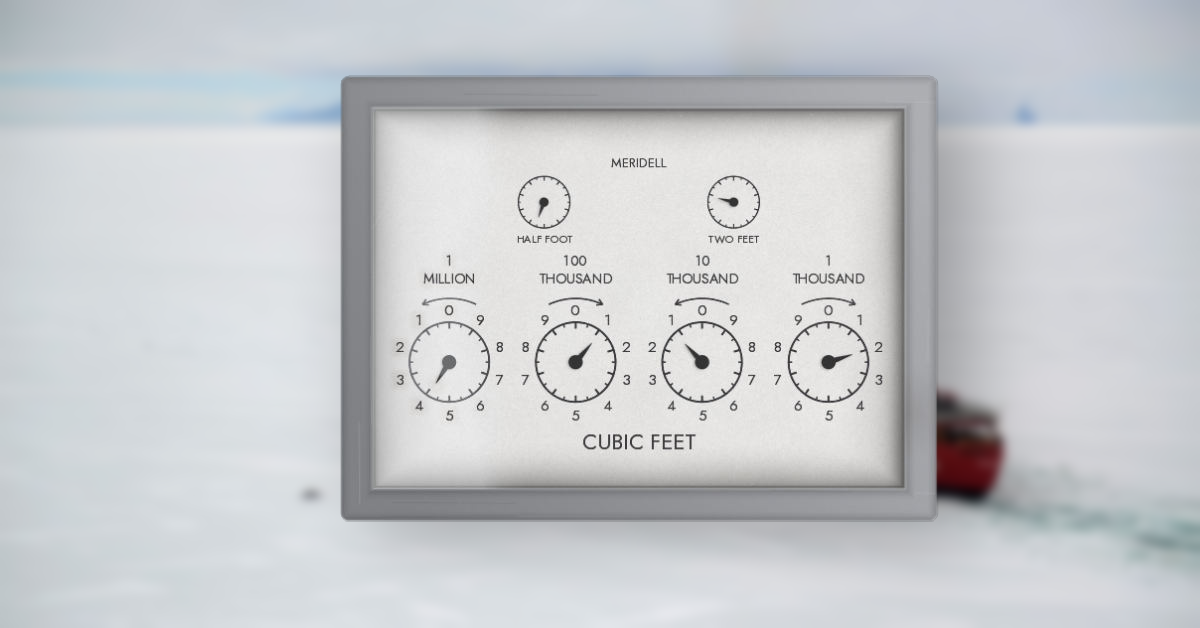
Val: 411200 ft³
